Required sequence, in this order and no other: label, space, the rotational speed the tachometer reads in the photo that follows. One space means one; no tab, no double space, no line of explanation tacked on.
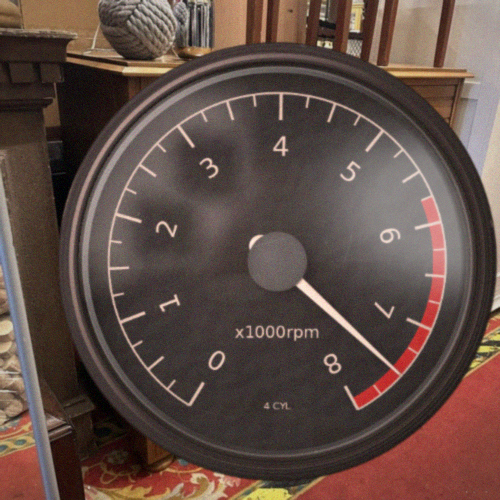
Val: 7500 rpm
